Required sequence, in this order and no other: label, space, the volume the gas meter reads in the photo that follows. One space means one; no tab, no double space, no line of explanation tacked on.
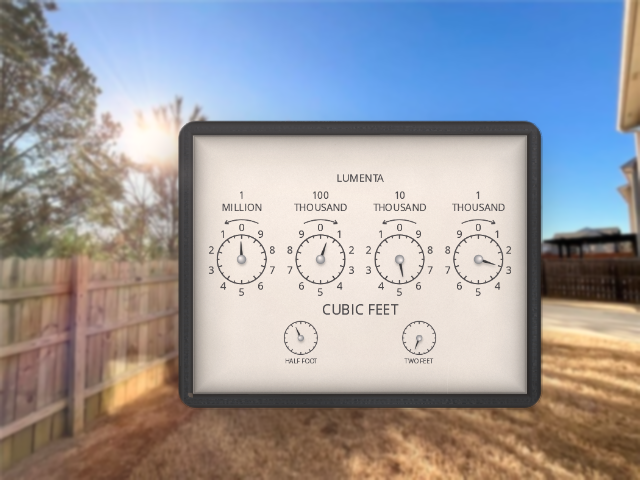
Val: 5300 ft³
